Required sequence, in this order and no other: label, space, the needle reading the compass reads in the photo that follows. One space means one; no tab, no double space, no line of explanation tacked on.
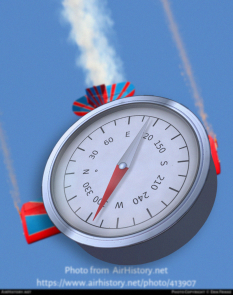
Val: 292.5 °
